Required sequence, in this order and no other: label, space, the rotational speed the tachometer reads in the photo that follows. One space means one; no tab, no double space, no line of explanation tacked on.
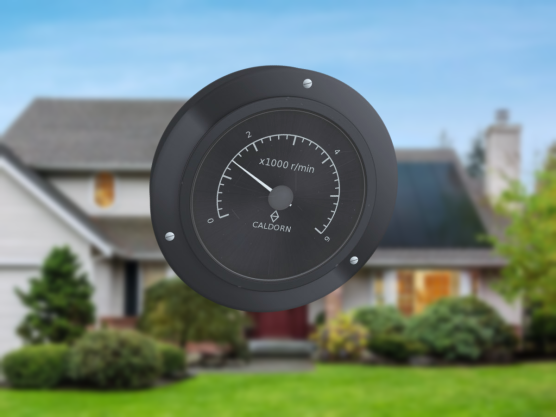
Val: 1400 rpm
